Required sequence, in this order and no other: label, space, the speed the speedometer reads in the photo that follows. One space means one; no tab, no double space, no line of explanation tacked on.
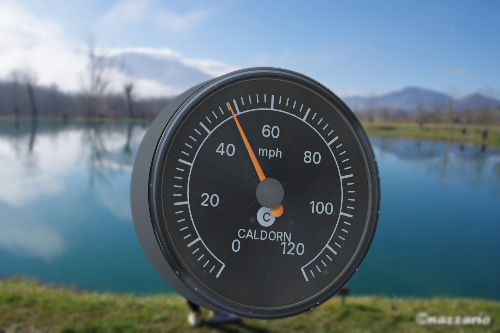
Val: 48 mph
